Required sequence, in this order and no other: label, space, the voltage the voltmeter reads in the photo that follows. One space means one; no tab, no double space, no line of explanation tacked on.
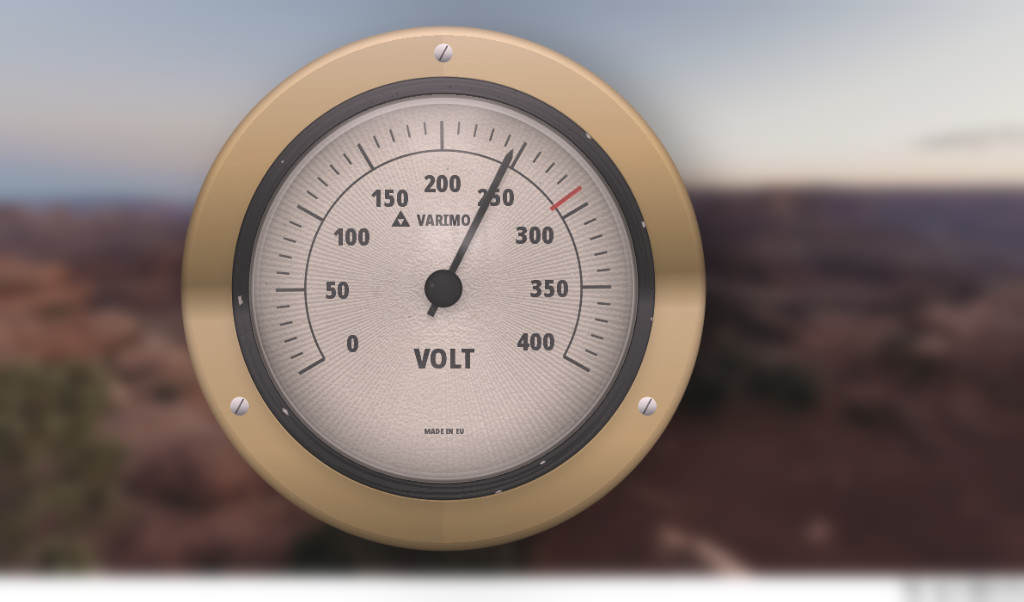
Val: 245 V
